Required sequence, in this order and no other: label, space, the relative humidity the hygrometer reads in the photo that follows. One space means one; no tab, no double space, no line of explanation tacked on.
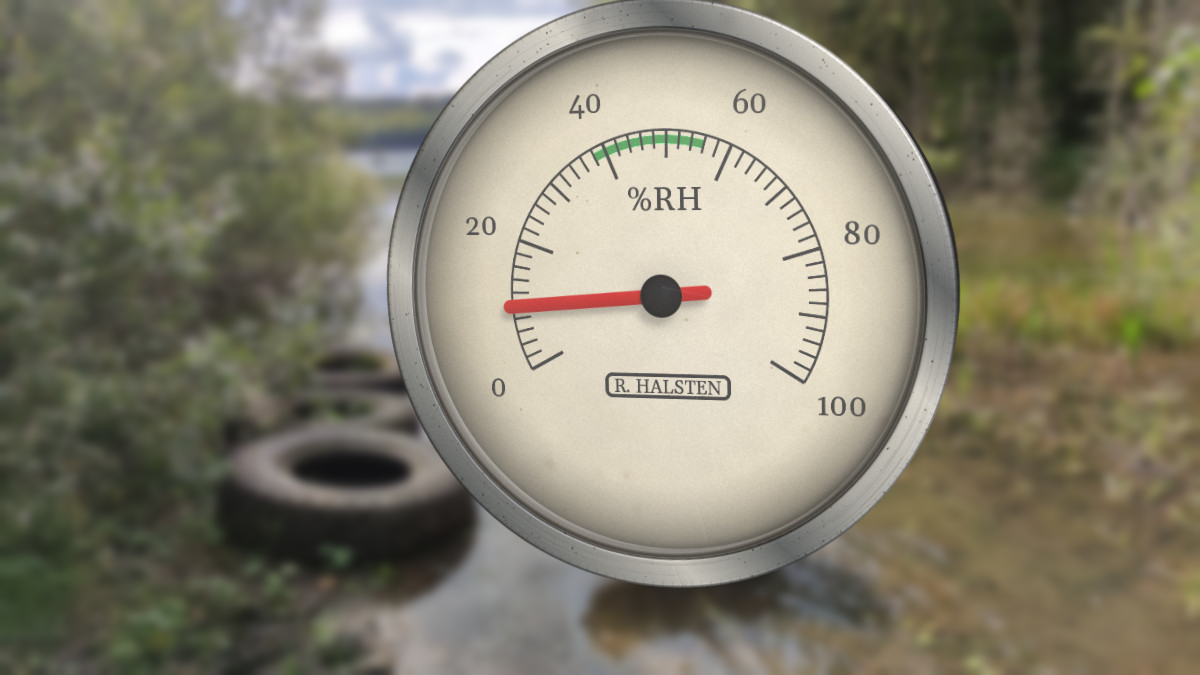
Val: 10 %
